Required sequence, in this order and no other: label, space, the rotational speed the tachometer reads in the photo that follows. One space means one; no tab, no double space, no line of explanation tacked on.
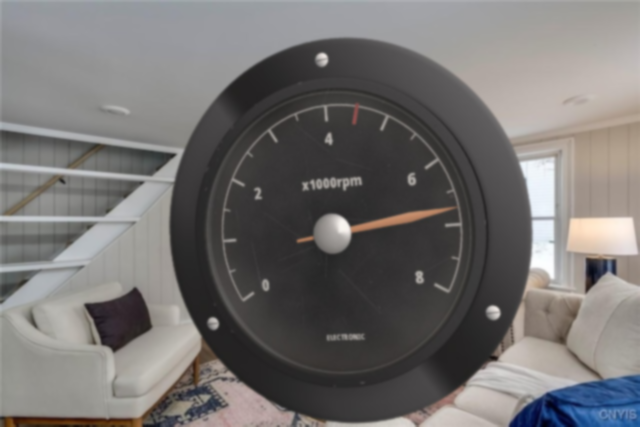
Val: 6750 rpm
